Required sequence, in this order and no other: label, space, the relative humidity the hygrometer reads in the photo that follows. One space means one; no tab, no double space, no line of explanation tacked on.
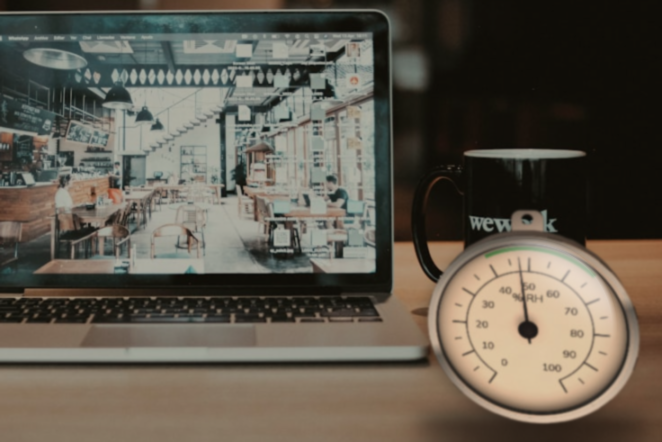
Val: 47.5 %
